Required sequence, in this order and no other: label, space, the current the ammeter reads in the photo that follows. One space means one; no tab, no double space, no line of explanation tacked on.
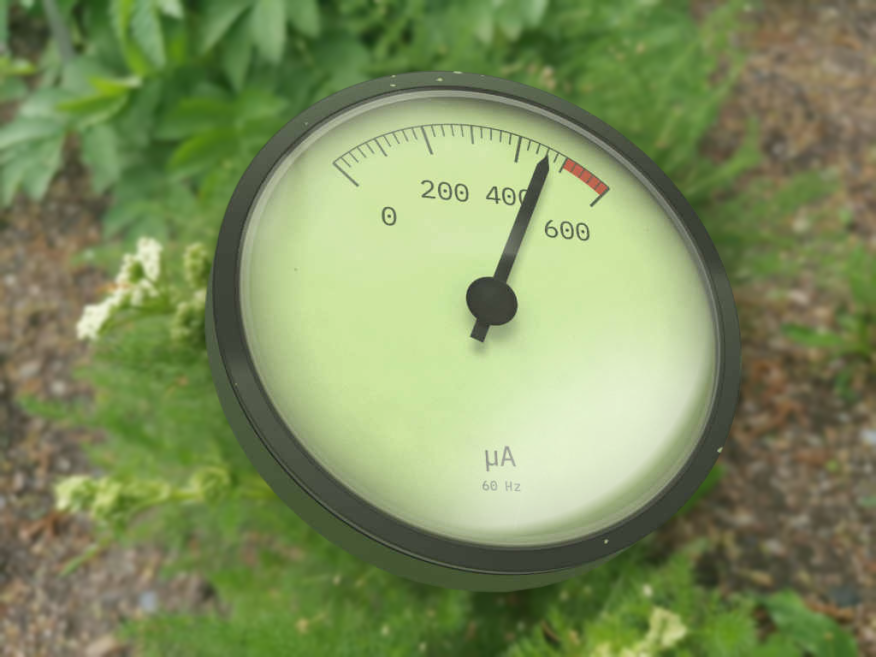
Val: 460 µA
